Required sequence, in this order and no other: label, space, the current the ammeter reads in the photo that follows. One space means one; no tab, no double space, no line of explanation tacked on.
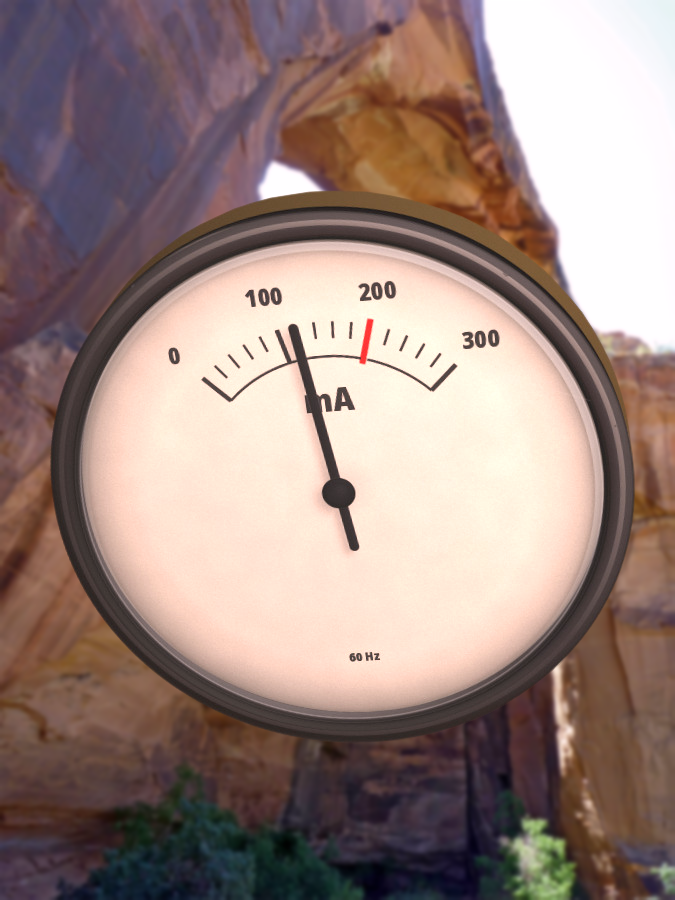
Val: 120 mA
